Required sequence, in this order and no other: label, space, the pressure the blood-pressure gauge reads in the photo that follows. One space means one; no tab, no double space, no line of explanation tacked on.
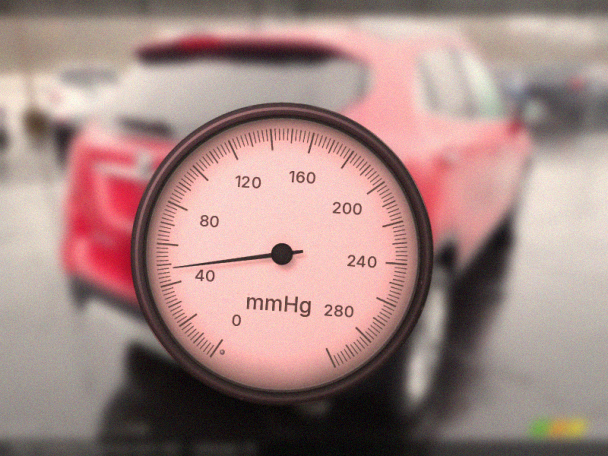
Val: 48 mmHg
